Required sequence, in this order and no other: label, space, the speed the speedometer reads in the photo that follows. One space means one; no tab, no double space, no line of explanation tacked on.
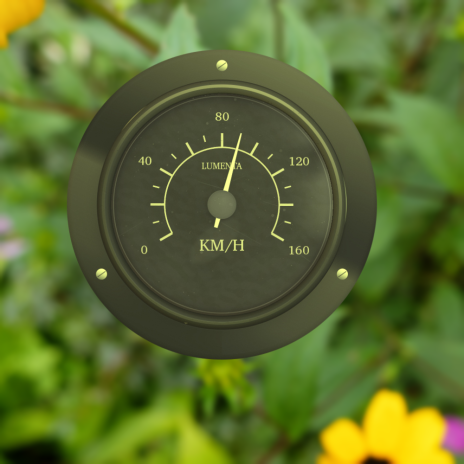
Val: 90 km/h
